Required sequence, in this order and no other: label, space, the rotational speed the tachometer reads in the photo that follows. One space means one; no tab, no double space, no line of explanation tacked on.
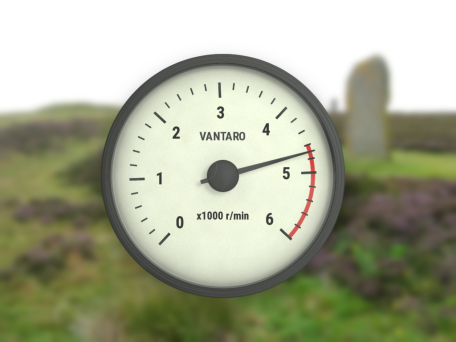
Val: 4700 rpm
